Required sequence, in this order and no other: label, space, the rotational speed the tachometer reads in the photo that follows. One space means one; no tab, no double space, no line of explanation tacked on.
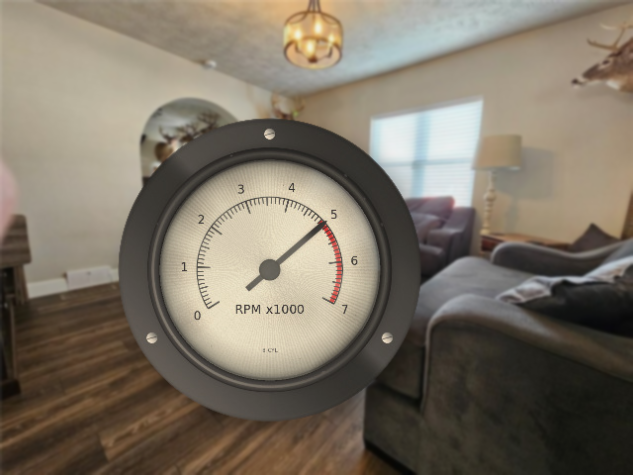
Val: 5000 rpm
